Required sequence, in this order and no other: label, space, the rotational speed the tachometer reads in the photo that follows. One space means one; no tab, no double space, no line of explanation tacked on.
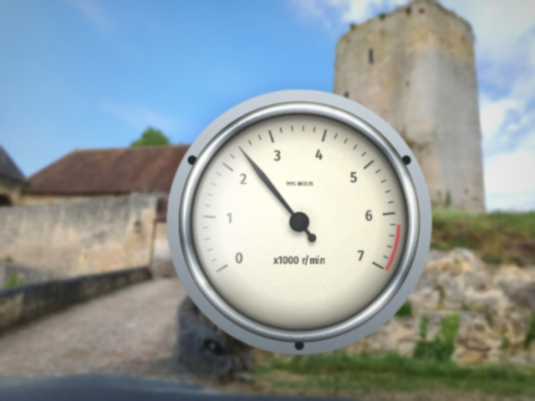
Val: 2400 rpm
